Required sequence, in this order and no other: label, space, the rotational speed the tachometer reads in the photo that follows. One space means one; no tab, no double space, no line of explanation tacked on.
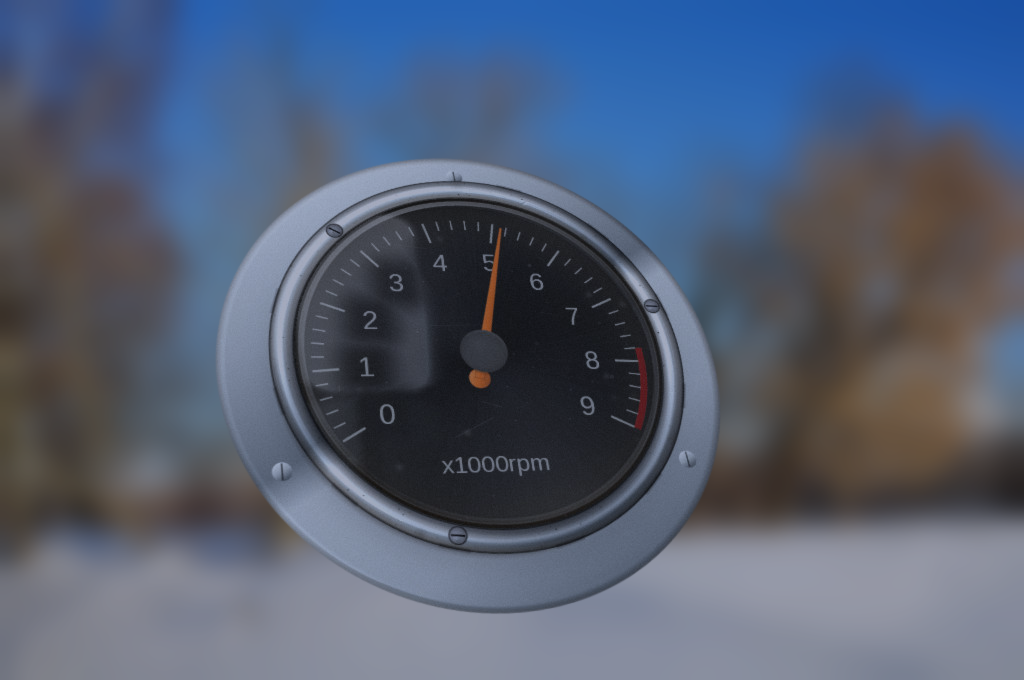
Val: 5100 rpm
